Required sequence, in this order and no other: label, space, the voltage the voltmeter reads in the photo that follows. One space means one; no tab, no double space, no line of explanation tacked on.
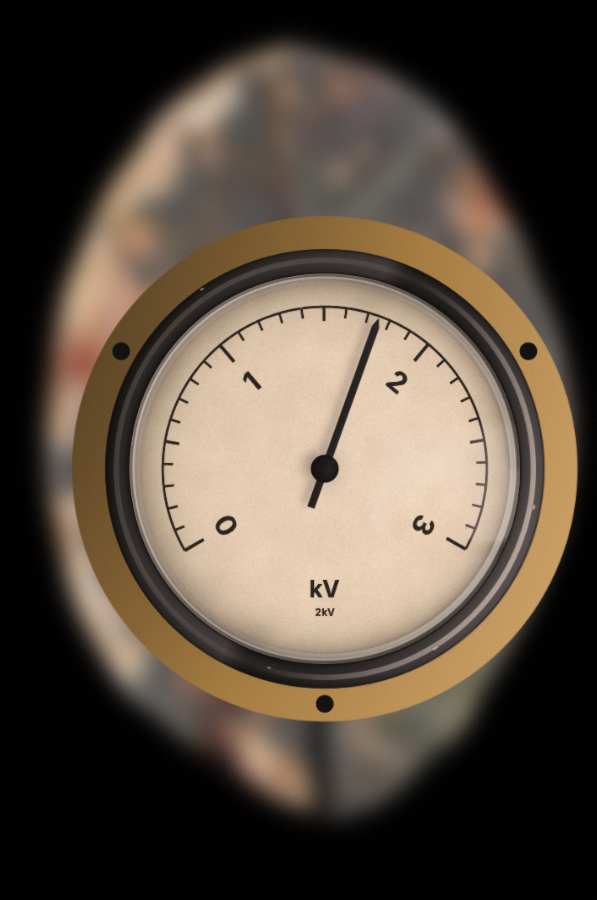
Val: 1.75 kV
